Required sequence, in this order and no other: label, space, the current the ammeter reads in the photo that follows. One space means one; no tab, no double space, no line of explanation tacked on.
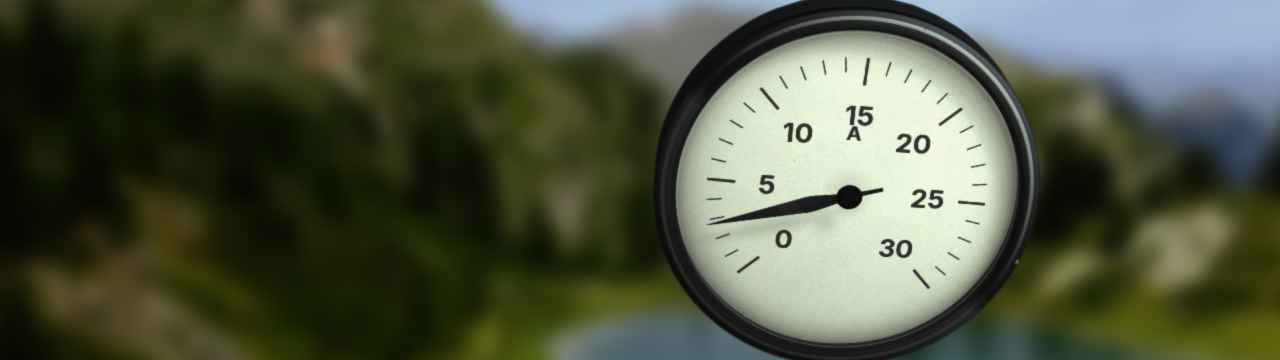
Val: 3 A
